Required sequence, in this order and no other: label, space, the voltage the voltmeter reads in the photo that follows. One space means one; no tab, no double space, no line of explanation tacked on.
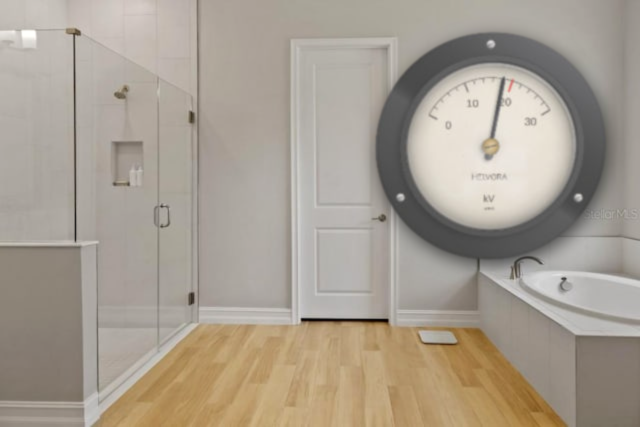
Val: 18 kV
